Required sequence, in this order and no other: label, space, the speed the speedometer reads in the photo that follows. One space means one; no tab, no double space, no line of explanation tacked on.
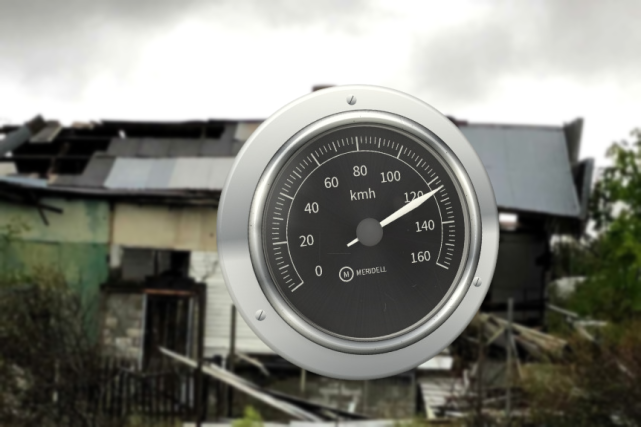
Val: 124 km/h
